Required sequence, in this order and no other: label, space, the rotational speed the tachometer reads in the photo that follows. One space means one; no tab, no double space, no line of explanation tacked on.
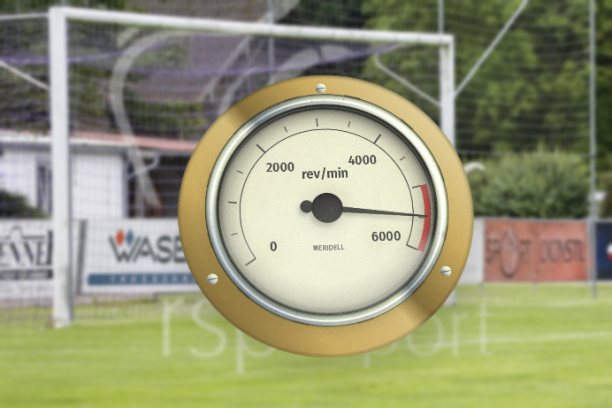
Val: 5500 rpm
